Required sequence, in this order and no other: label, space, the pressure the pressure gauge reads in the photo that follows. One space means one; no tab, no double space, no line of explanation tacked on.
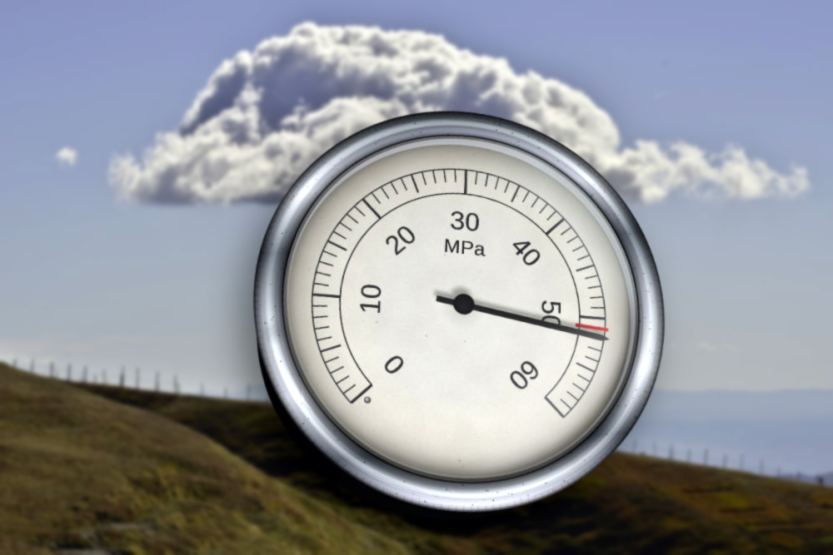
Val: 52 MPa
